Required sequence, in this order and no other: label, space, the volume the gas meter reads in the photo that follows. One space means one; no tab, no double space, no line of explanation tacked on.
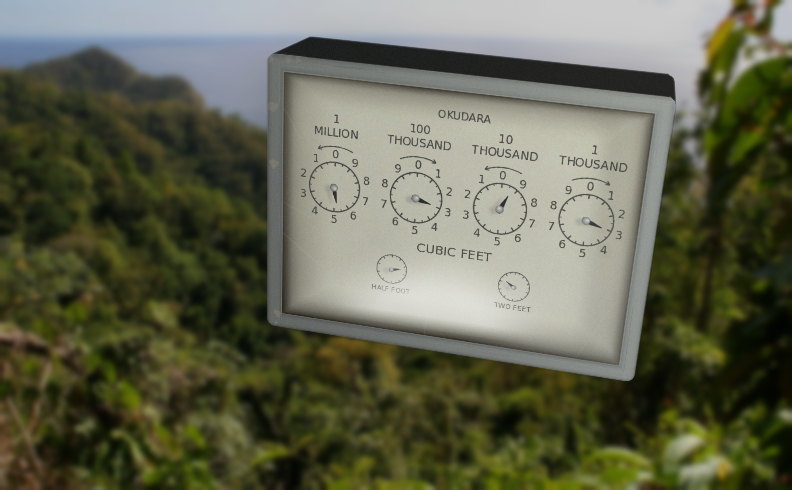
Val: 529300 ft³
